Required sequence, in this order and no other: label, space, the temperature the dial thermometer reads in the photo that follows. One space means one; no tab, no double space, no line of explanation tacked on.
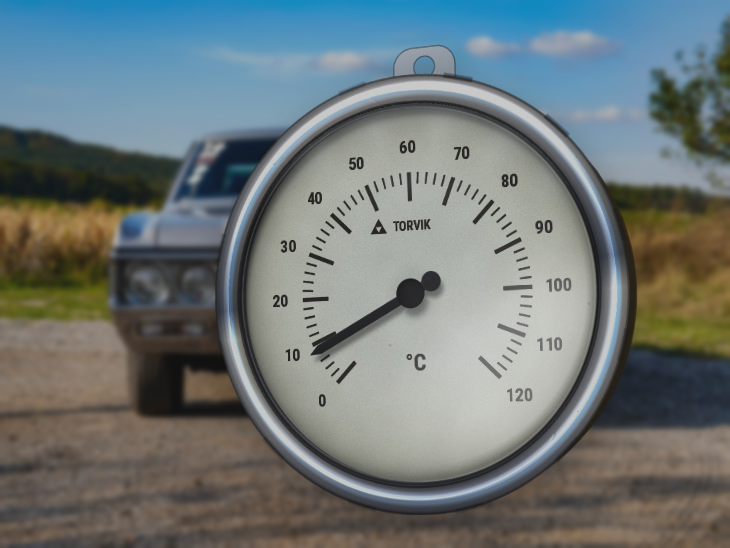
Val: 8 °C
